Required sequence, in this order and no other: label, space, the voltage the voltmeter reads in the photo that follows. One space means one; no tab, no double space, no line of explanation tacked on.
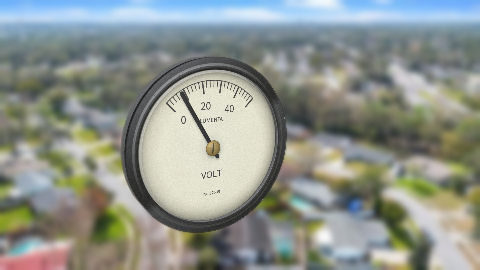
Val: 8 V
